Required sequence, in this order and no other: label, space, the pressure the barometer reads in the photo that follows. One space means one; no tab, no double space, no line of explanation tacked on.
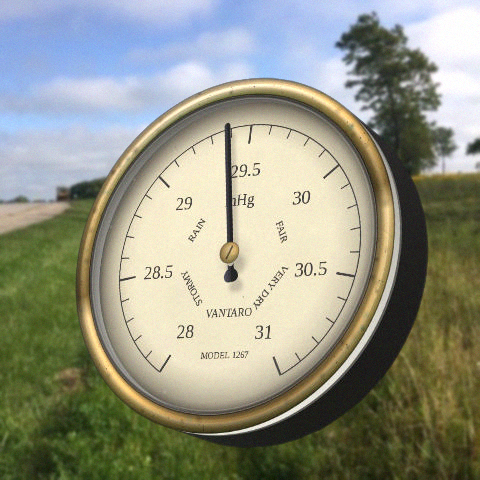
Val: 29.4 inHg
